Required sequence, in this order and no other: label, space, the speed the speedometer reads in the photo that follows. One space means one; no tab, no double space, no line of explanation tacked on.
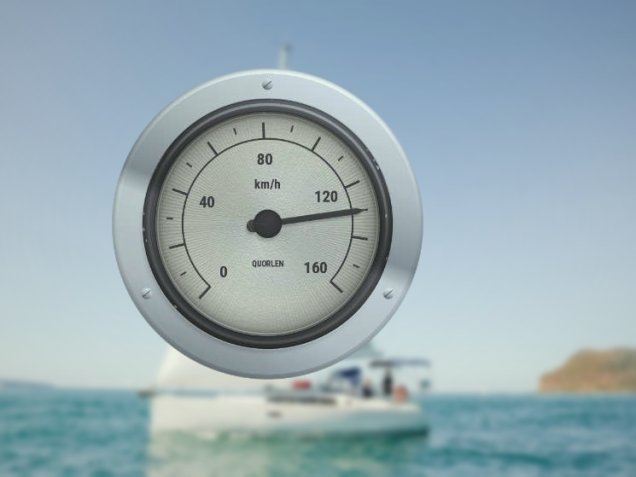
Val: 130 km/h
